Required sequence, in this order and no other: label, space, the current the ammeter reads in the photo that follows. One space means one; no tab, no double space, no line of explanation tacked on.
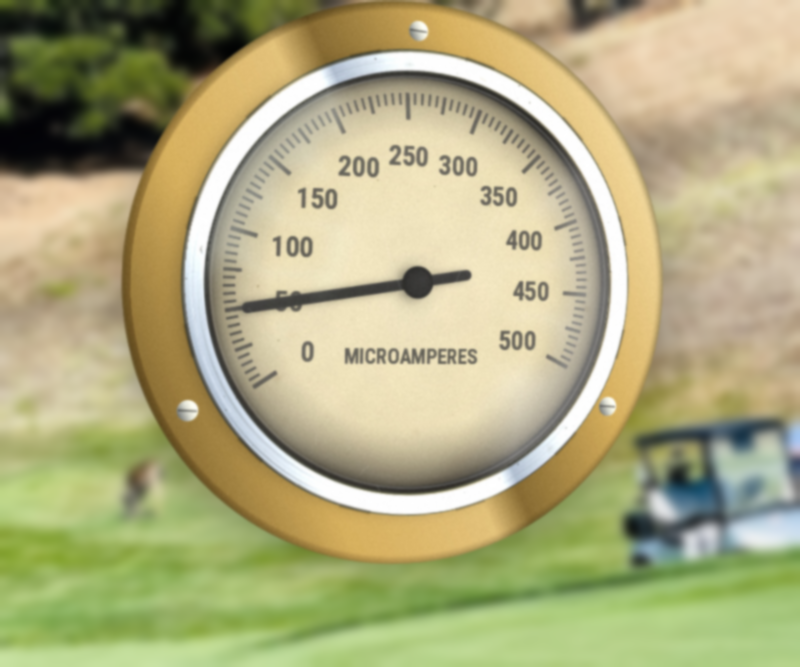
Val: 50 µA
